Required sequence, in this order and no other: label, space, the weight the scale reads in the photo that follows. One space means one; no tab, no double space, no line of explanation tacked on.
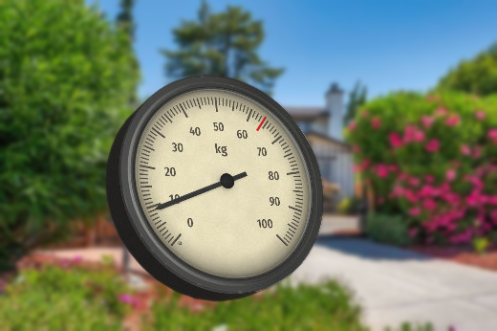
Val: 9 kg
